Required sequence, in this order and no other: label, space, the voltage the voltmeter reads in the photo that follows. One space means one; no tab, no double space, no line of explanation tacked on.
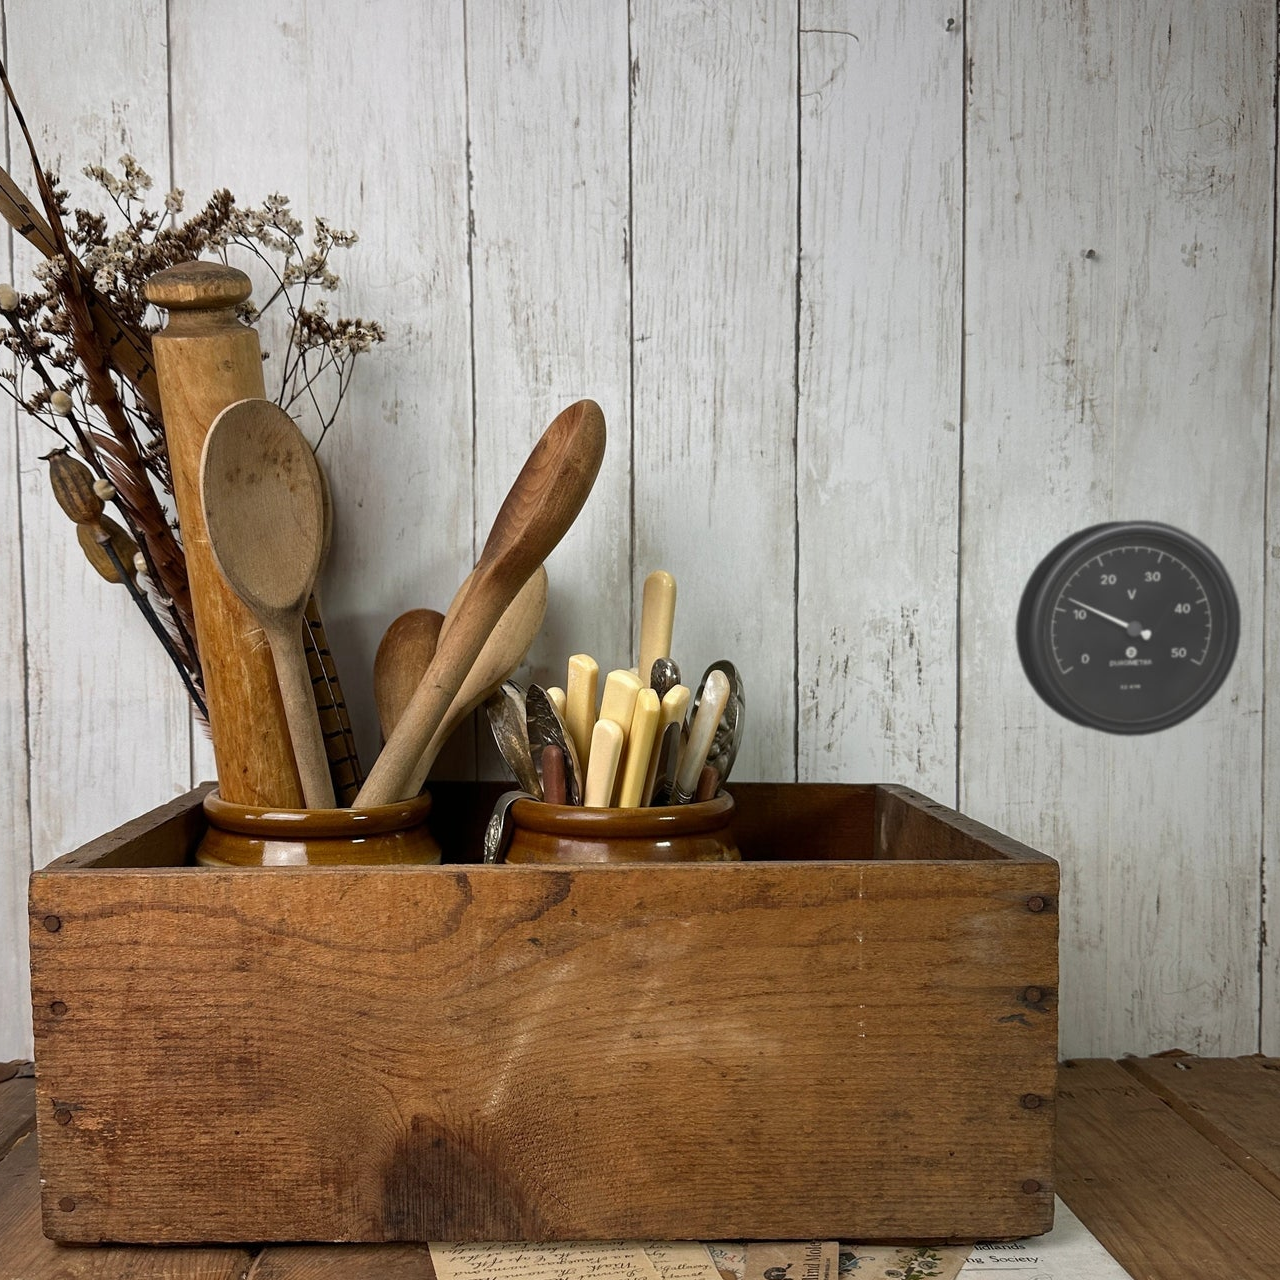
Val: 12 V
